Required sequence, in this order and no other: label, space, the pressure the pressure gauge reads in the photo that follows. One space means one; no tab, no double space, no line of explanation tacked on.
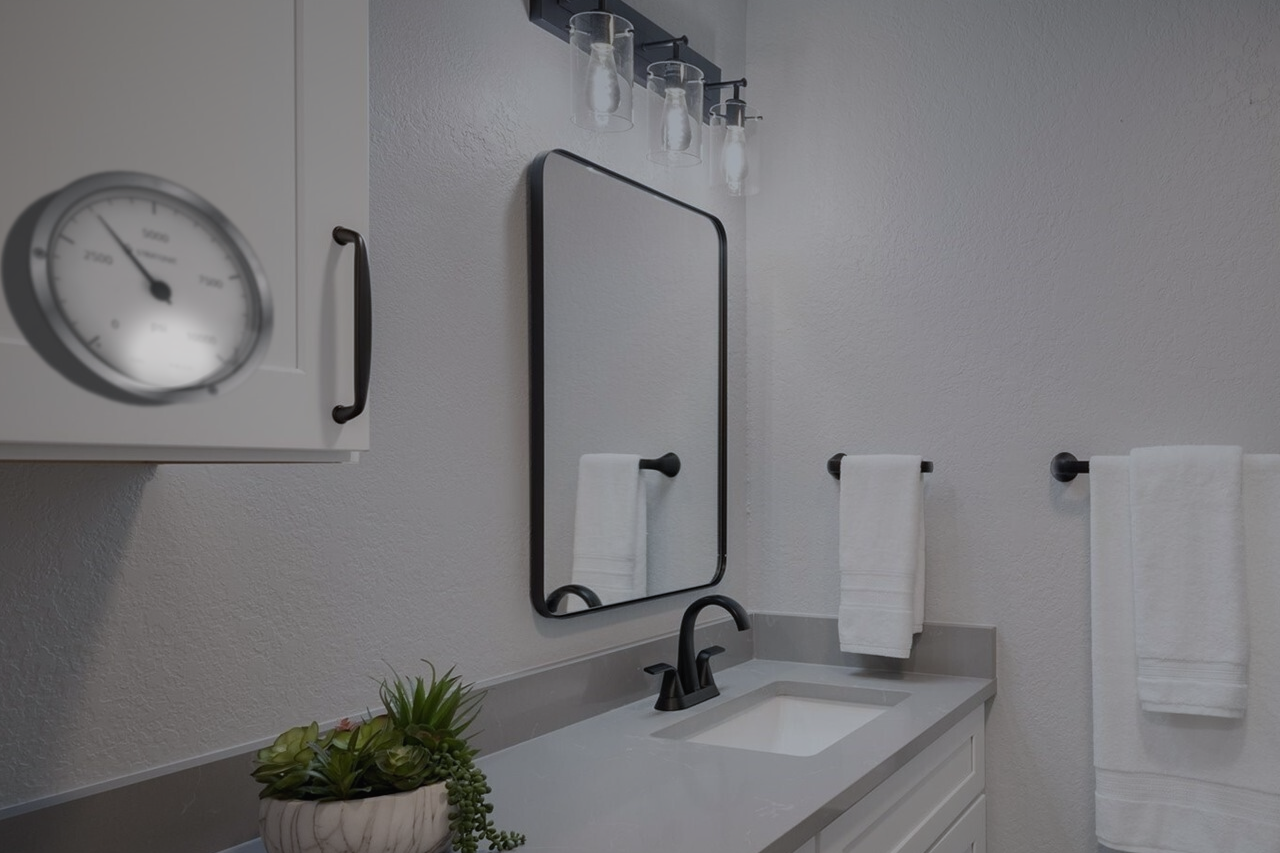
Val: 3500 psi
